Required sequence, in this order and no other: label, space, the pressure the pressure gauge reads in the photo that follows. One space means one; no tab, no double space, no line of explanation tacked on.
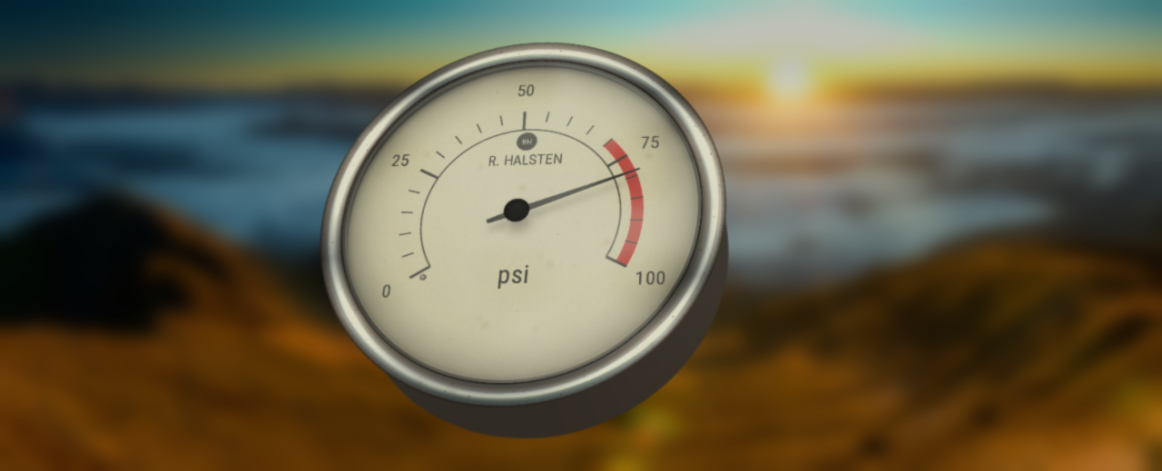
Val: 80 psi
